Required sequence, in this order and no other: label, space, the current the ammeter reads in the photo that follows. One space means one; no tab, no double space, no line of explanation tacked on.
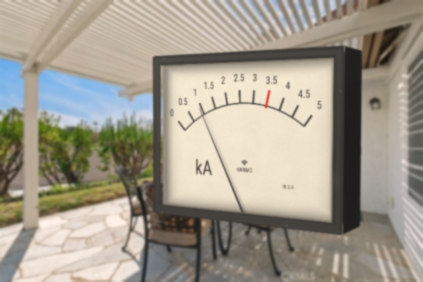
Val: 1 kA
